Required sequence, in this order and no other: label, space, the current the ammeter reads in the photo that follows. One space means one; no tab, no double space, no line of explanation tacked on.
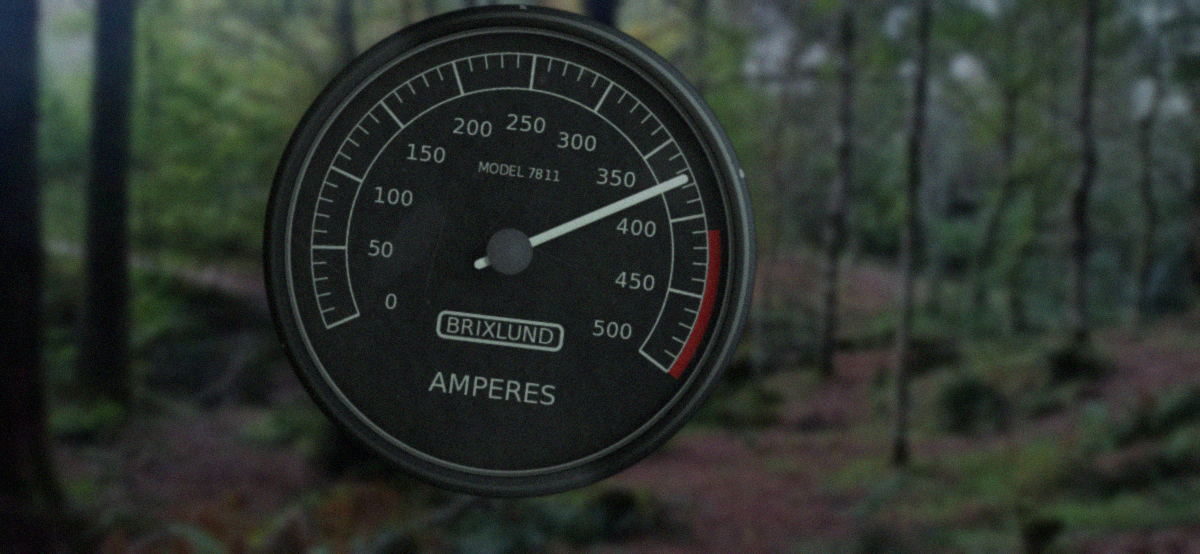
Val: 375 A
